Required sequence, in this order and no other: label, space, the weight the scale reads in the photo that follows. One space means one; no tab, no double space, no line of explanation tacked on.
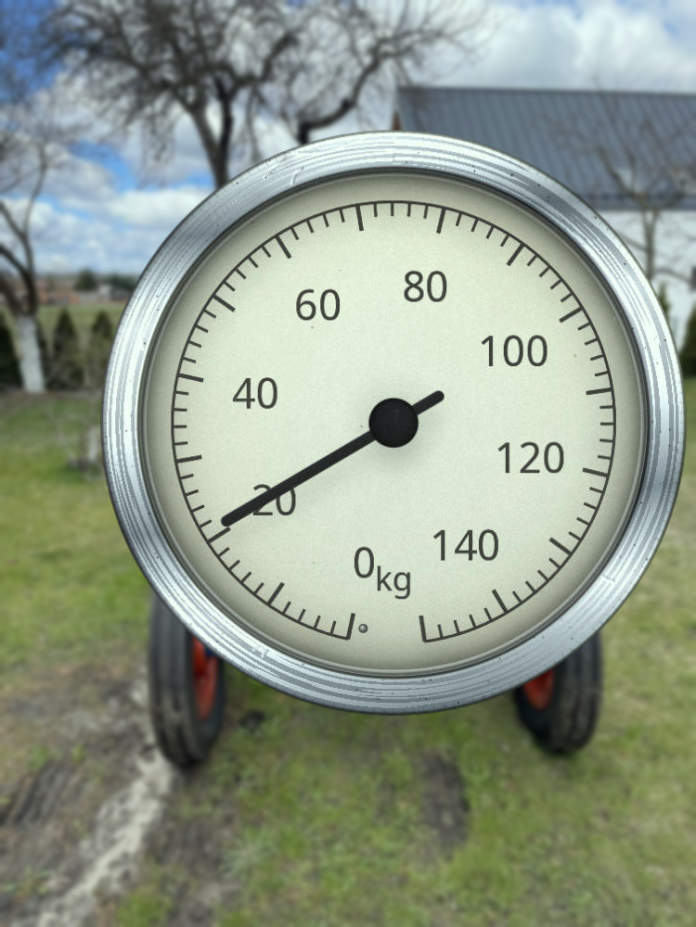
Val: 21 kg
